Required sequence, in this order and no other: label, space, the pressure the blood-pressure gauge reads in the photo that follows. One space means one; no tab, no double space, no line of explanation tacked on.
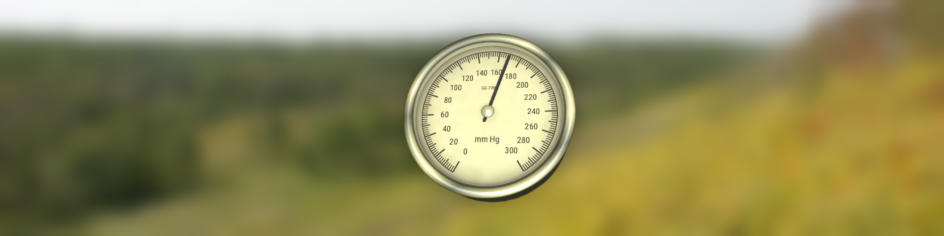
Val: 170 mmHg
